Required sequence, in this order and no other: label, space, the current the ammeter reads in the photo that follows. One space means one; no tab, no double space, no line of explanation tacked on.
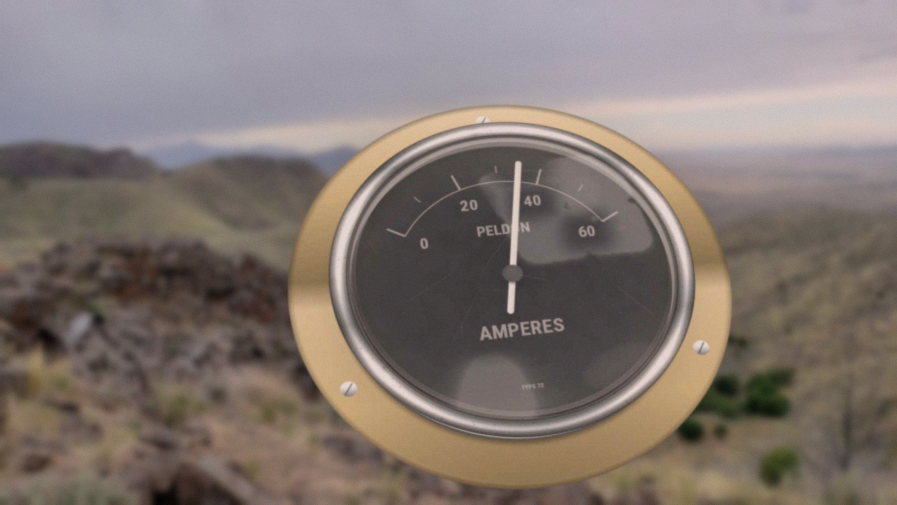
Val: 35 A
